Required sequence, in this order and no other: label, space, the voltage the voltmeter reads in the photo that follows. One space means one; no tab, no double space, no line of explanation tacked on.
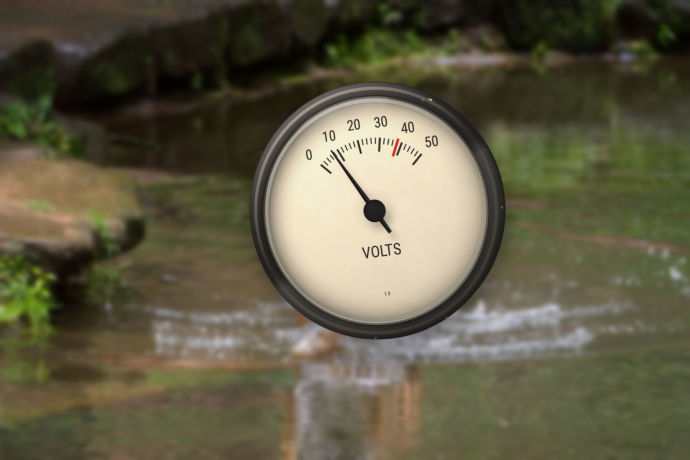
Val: 8 V
